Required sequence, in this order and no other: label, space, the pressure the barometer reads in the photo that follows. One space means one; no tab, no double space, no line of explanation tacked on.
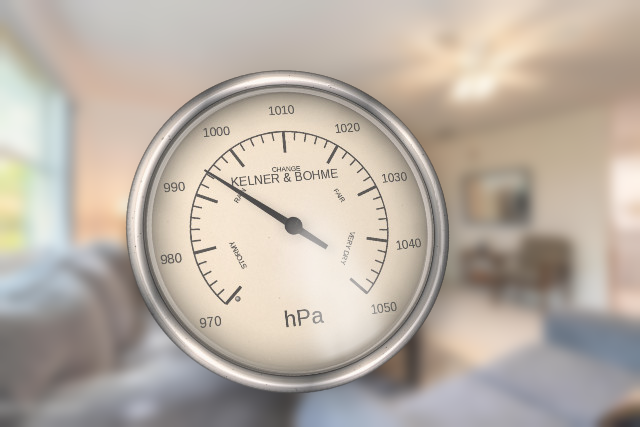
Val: 994 hPa
